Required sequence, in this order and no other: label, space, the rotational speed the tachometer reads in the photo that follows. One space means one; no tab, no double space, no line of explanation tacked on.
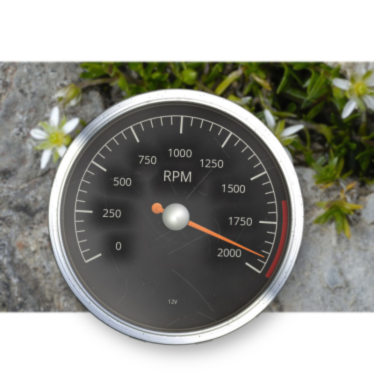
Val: 1925 rpm
